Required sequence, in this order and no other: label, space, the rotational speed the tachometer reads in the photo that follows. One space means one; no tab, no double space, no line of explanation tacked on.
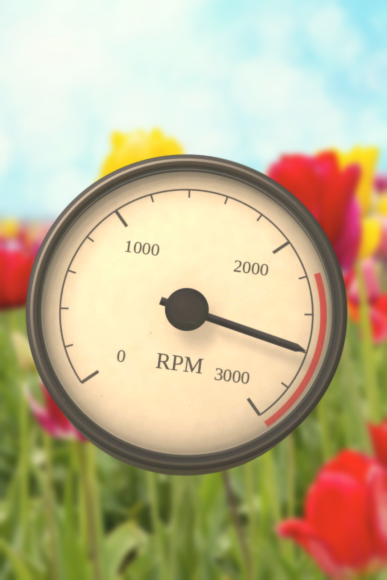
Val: 2600 rpm
